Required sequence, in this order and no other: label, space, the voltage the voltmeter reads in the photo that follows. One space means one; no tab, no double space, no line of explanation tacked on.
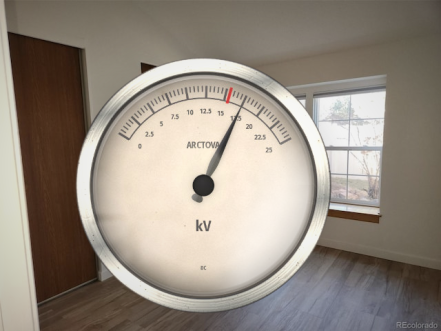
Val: 17.5 kV
